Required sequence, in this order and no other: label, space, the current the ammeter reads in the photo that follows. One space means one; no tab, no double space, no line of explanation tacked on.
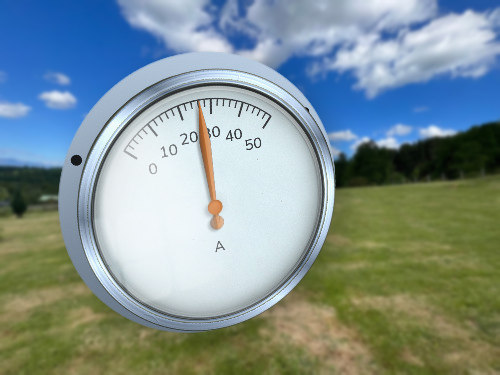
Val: 26 A
